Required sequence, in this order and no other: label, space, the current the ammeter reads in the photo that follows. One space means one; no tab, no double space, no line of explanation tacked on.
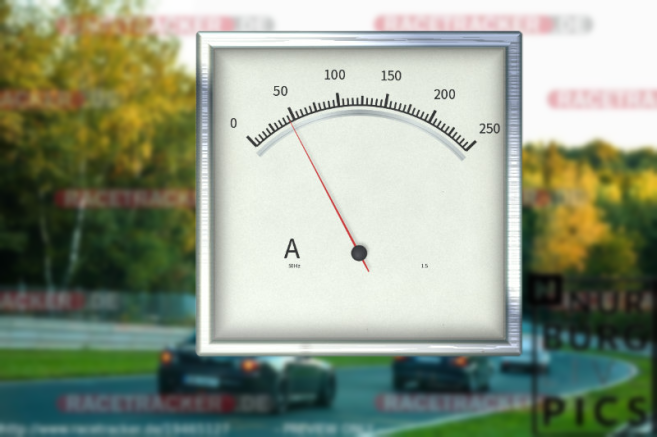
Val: 45 A
